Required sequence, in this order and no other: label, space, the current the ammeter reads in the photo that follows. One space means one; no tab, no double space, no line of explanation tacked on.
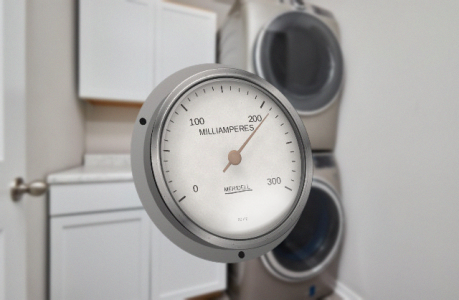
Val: 210 mA
